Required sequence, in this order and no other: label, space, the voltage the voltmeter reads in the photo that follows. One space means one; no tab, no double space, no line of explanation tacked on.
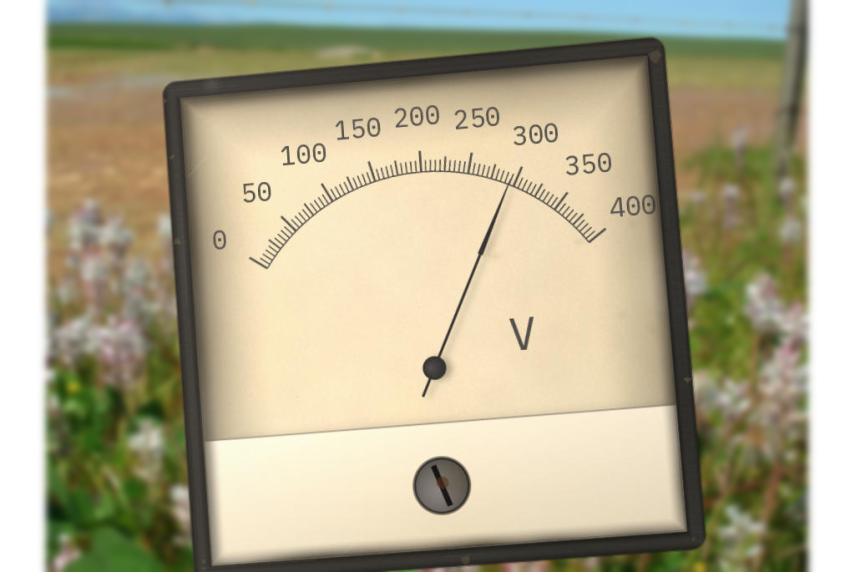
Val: 295 V
